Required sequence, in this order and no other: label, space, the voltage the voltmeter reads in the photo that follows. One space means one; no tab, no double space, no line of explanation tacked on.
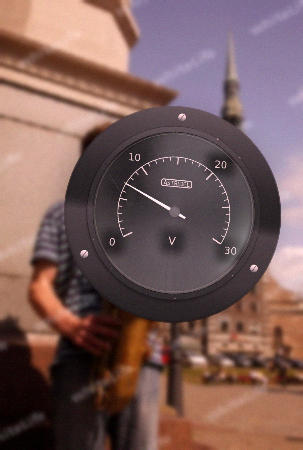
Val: 7 V
